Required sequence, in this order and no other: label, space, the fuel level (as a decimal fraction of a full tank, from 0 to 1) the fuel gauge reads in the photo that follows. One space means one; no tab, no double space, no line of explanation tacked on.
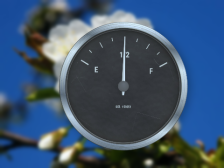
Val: 0.5
